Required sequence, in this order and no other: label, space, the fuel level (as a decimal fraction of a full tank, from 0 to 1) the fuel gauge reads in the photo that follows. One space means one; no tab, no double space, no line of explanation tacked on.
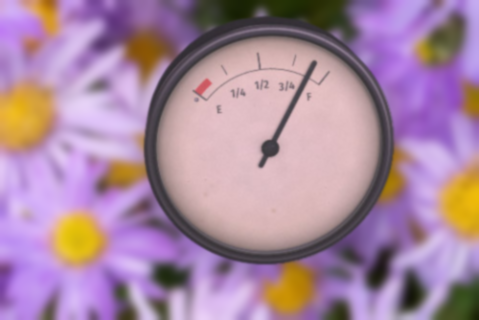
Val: 0.875
